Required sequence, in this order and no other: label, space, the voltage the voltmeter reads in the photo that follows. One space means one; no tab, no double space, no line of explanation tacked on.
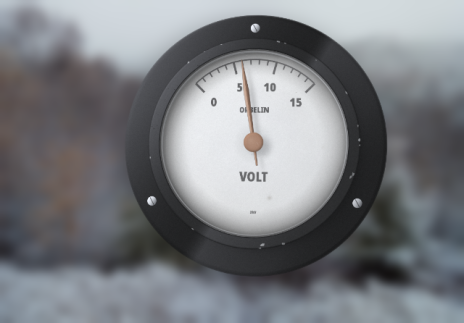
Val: 6 V
